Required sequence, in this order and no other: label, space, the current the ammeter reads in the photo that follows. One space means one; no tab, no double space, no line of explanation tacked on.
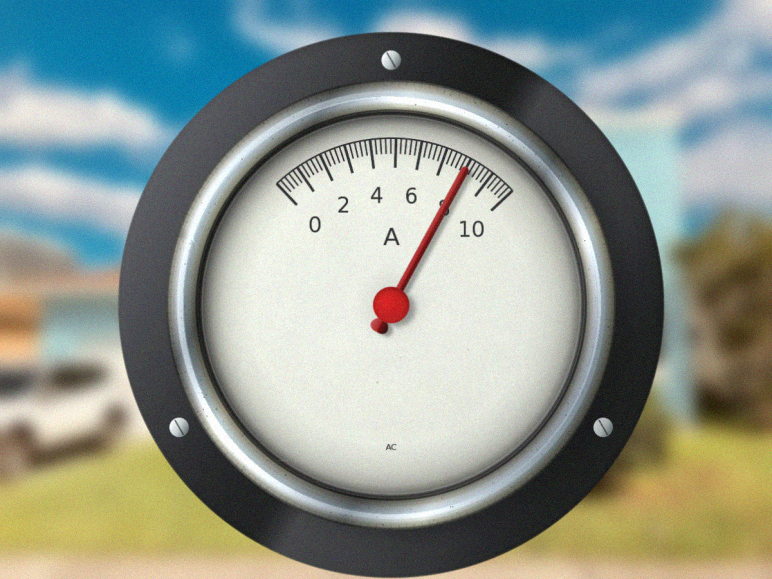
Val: 8 A
